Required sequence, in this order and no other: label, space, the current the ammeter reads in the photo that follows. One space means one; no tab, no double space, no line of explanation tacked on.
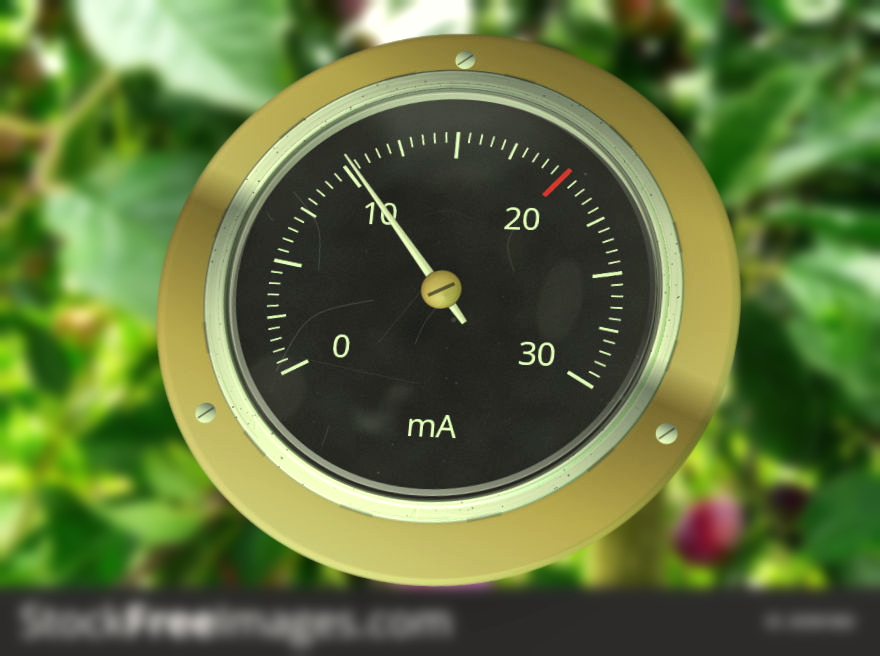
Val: 10.25 mA
